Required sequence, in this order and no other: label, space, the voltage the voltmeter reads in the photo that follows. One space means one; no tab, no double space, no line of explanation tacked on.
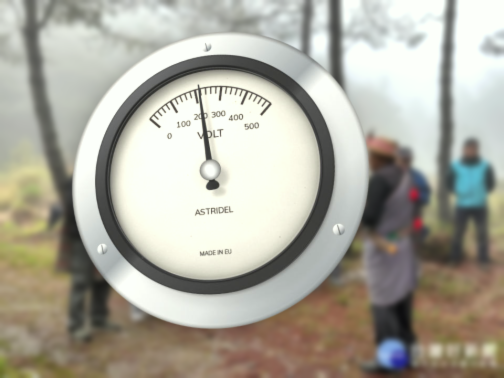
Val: 220 V
